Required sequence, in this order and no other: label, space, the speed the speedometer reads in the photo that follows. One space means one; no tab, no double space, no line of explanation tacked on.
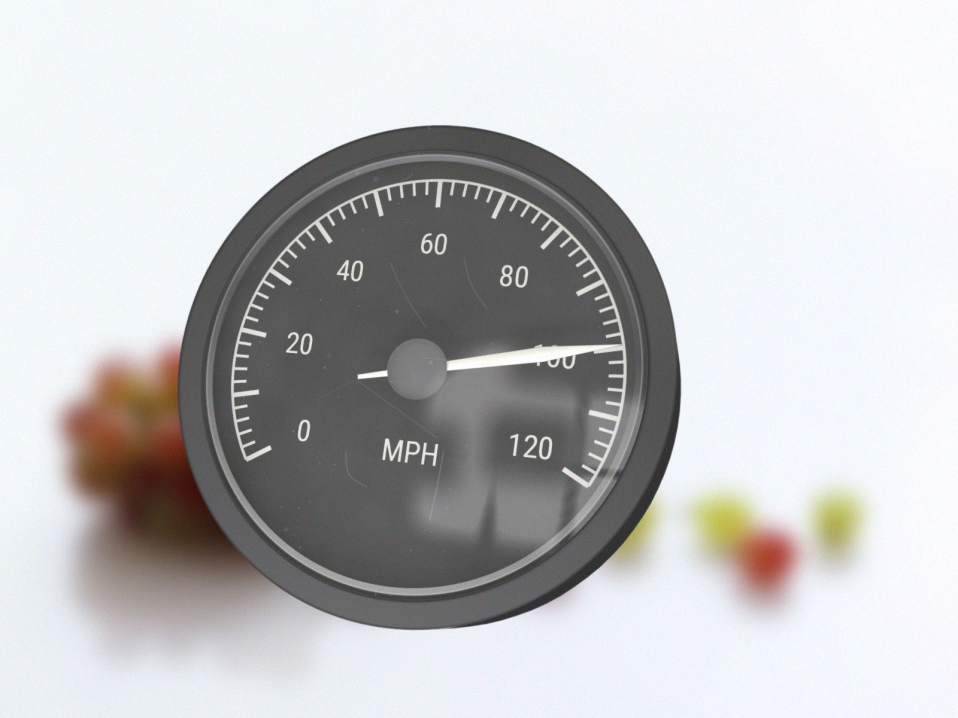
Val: 100 mph
